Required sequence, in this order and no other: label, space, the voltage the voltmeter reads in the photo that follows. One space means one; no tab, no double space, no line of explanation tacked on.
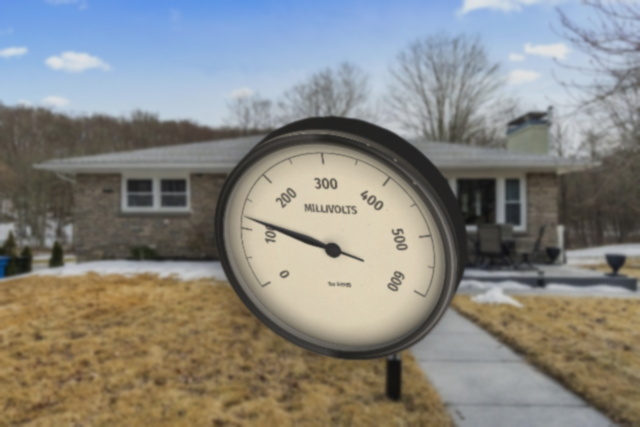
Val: 125 mV
